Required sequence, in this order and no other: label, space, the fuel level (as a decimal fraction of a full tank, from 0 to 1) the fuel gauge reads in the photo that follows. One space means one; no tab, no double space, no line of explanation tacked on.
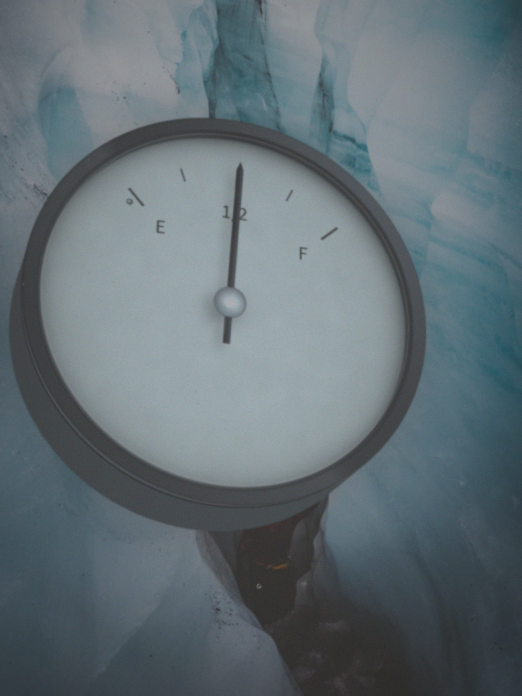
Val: 0.5
